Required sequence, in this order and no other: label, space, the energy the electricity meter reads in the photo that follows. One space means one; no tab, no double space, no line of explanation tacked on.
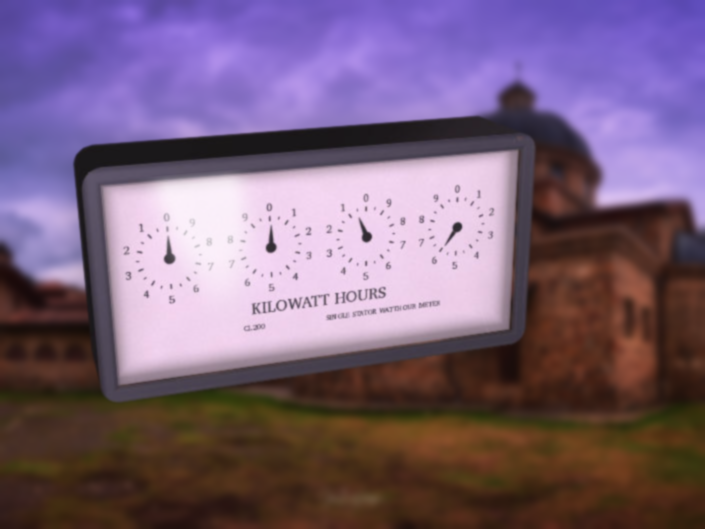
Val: 6 kWh
